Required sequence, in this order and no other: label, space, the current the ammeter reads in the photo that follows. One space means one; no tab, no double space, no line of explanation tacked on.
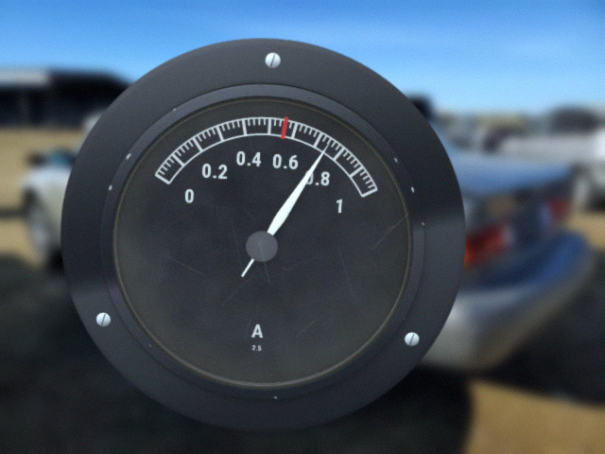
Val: 0.74 A
